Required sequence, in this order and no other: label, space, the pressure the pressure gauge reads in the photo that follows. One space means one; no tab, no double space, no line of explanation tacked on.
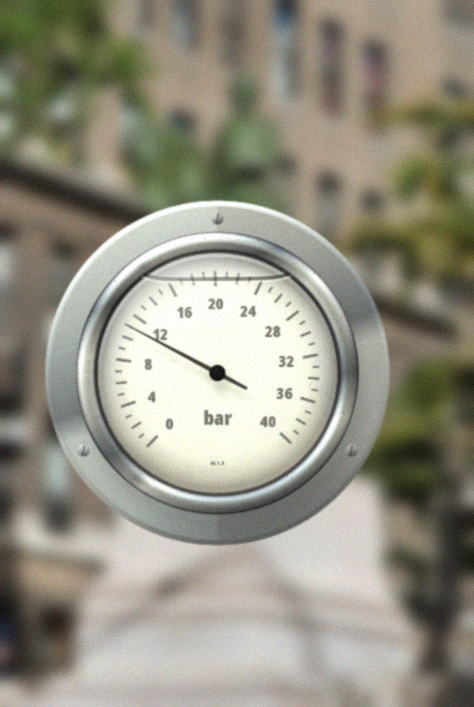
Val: 11 bar
